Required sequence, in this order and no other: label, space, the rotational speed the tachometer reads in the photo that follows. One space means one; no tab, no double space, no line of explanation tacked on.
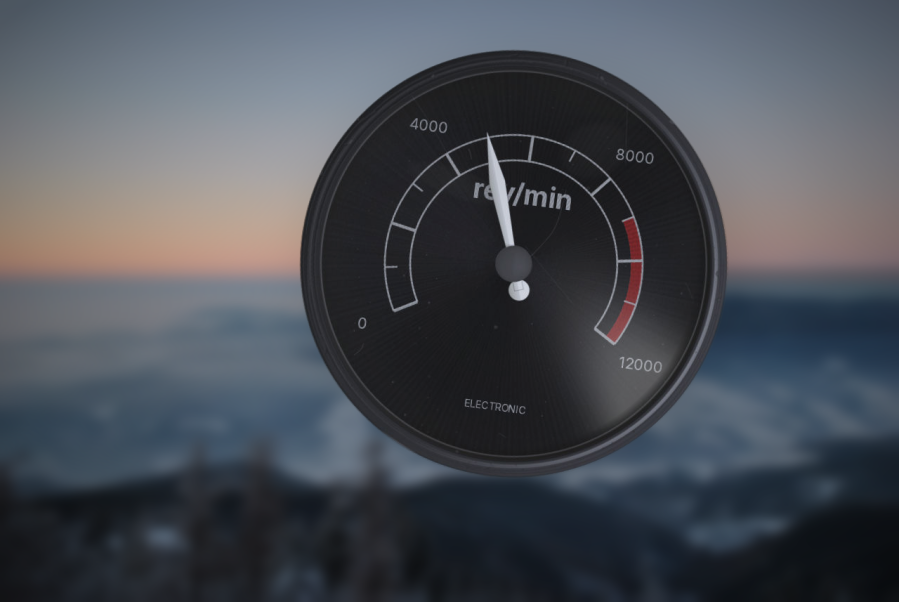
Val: 5000 rpm
